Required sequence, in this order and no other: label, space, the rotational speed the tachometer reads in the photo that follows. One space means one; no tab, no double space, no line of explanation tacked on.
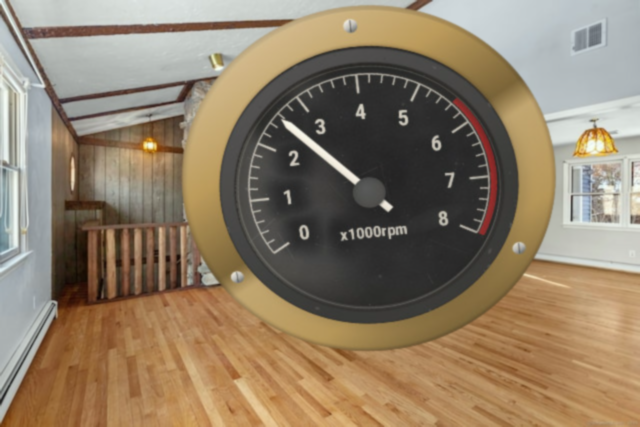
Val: 2600 rpm
